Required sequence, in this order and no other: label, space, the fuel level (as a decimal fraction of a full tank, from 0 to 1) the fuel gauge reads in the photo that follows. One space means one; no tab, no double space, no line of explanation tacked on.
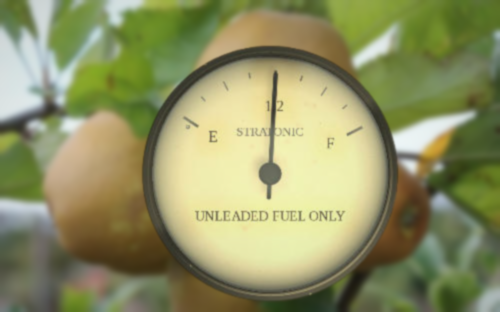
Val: 0.5
